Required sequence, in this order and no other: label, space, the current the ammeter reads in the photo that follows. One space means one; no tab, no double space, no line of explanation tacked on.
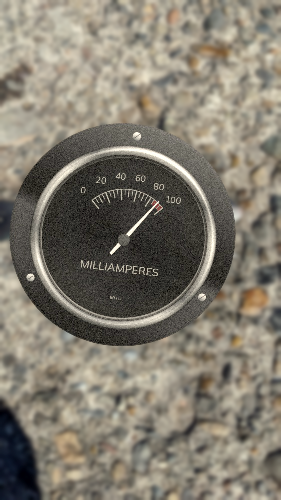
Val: 90 mA
